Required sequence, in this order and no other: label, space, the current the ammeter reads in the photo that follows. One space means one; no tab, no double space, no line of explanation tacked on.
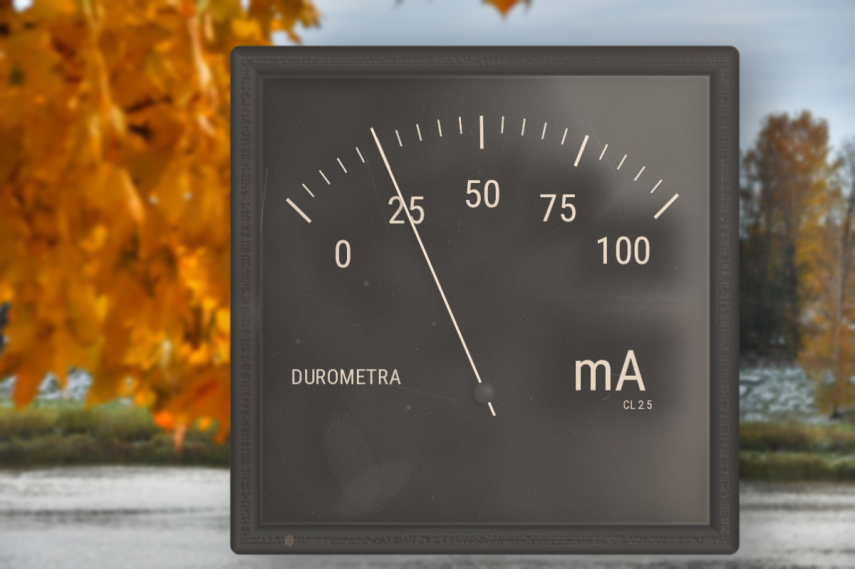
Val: 25 mA
